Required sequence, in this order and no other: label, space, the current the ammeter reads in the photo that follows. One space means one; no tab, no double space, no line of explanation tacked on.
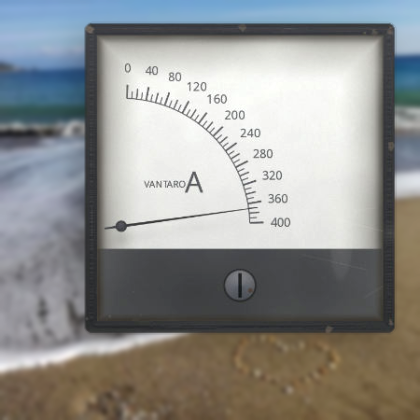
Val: 370 A
